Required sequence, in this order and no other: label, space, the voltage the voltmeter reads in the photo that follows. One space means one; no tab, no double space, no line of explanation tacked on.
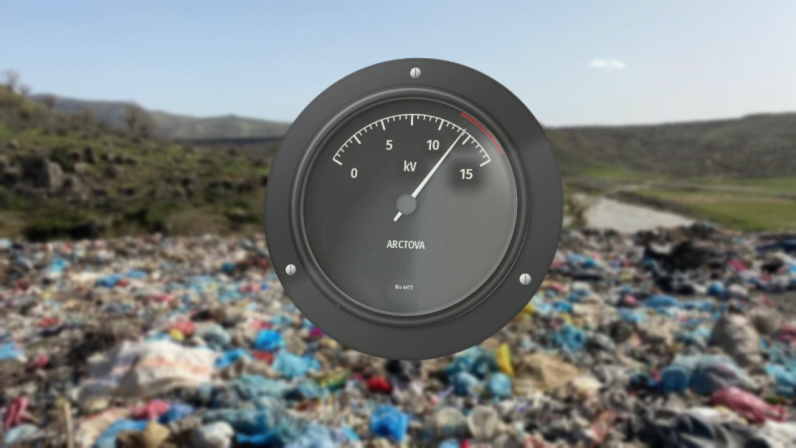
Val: 12 kV
